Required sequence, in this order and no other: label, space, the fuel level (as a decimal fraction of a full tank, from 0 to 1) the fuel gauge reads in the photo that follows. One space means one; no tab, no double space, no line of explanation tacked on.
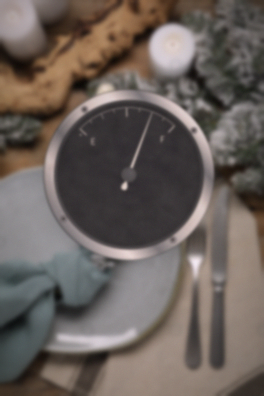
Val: 0.75
